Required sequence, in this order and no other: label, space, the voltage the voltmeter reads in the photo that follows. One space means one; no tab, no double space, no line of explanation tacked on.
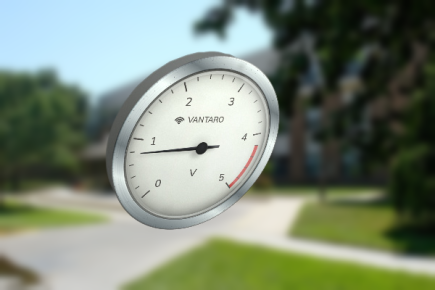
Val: 0.8 V
